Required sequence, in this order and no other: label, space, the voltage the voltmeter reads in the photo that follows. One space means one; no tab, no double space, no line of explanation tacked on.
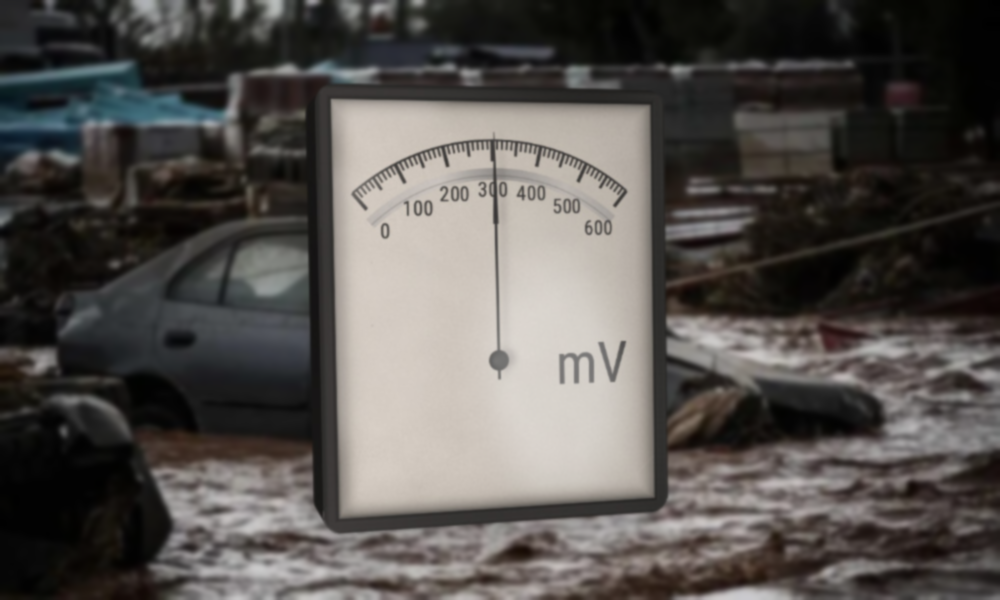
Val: 300 mV
